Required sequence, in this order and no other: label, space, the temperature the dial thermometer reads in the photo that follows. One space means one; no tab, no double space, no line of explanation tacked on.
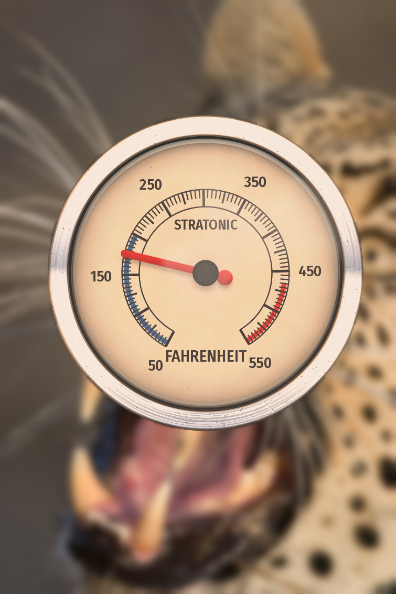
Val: 175 °F
